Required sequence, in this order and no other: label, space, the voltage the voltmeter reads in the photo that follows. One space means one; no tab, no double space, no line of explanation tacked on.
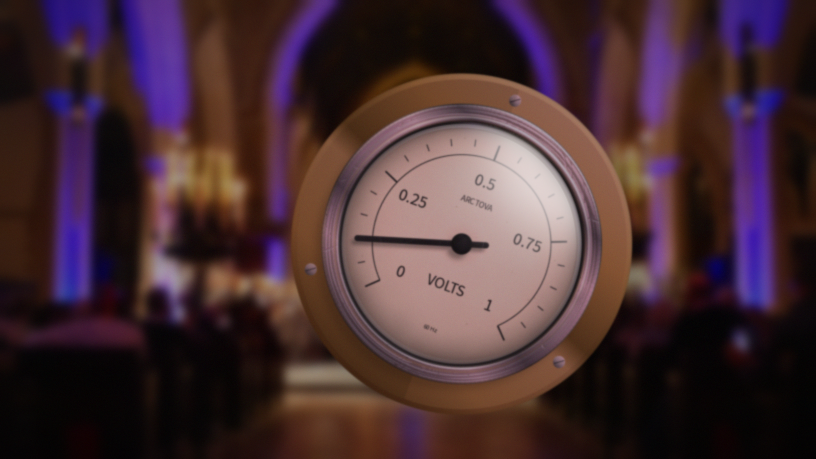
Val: 0.1 V
